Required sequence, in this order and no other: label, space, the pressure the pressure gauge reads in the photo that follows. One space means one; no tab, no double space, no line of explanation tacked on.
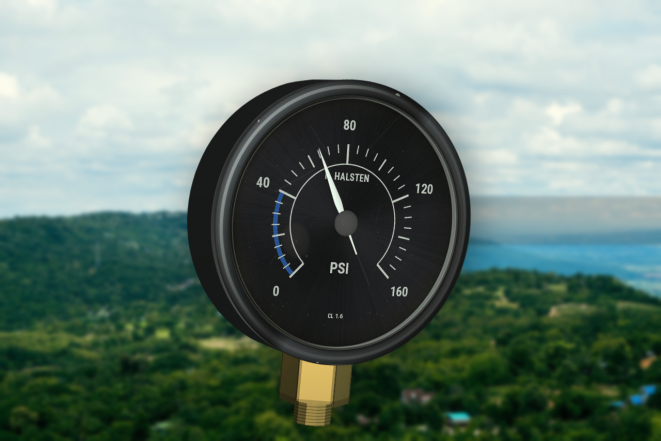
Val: 65 psi
